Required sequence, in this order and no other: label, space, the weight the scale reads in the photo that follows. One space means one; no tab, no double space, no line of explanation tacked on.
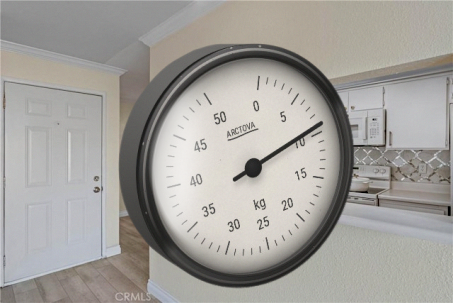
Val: 9 kg
